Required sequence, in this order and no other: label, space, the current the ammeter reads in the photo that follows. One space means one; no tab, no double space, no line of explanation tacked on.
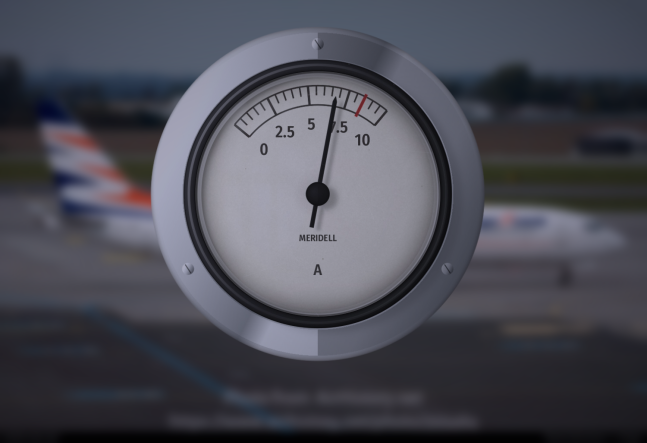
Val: 6.75 A
